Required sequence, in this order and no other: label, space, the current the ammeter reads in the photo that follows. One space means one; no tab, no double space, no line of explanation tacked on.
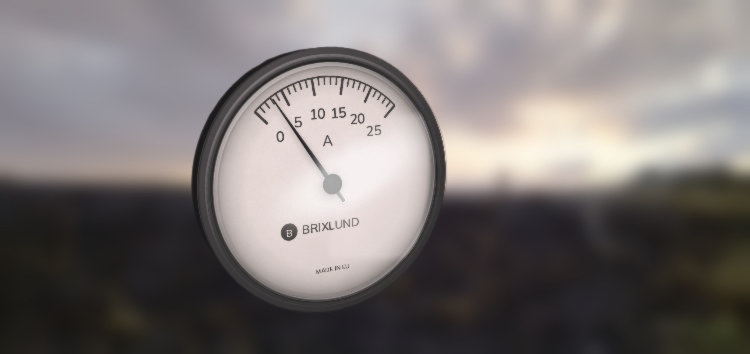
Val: 3 A
